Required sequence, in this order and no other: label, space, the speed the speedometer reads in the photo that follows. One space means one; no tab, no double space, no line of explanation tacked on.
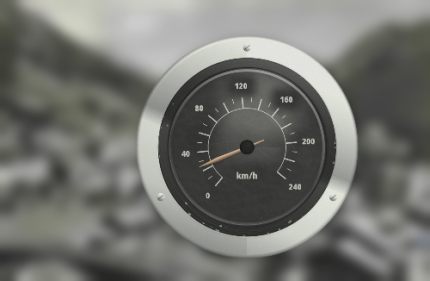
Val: 25 km/h
